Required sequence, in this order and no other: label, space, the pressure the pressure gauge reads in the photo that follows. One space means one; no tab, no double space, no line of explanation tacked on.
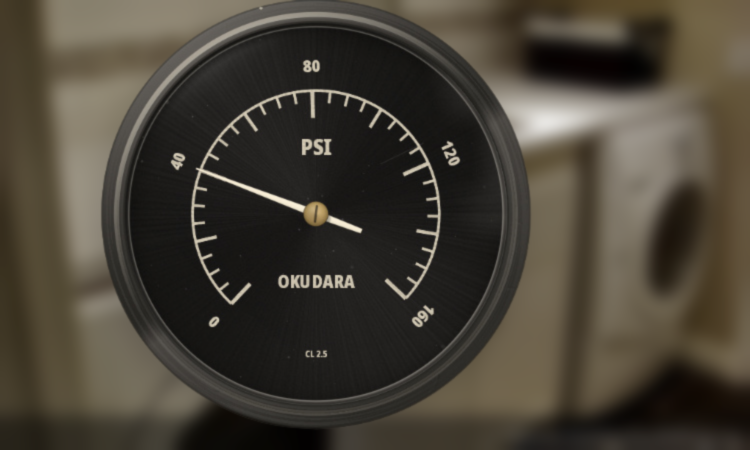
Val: 40 psi
